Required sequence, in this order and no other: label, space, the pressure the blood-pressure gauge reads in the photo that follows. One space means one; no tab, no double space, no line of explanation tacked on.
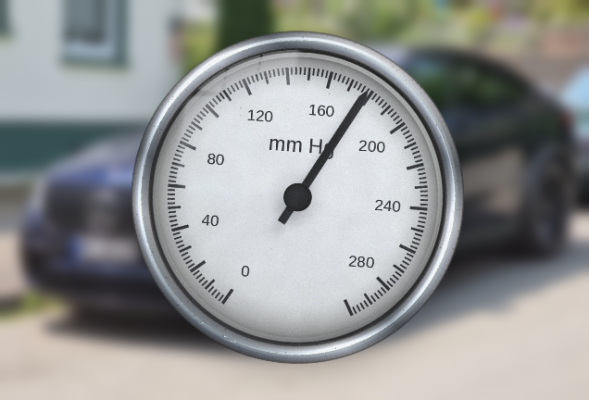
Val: 178 mmHg
